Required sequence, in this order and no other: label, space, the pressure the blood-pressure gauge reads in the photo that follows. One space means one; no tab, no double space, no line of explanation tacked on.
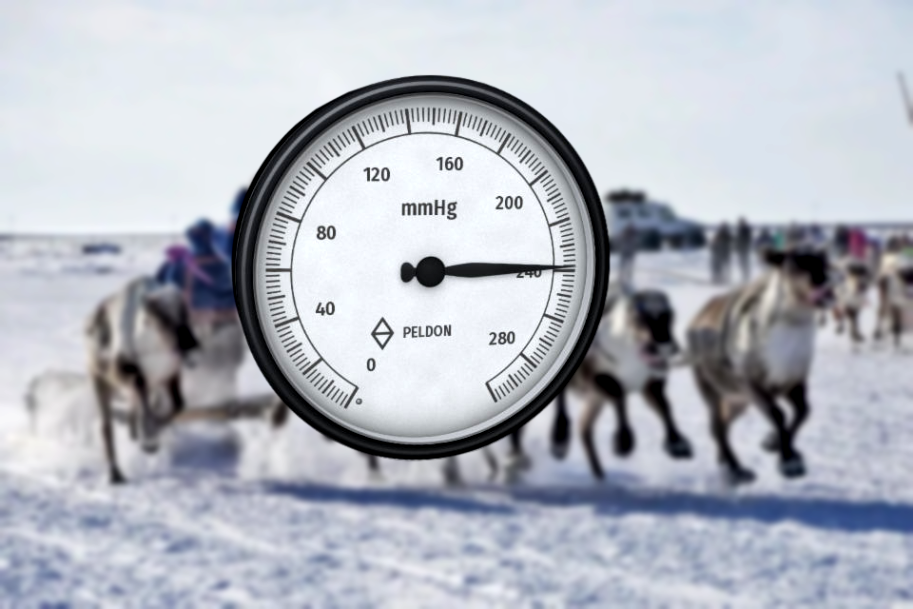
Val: 238 mmHg
